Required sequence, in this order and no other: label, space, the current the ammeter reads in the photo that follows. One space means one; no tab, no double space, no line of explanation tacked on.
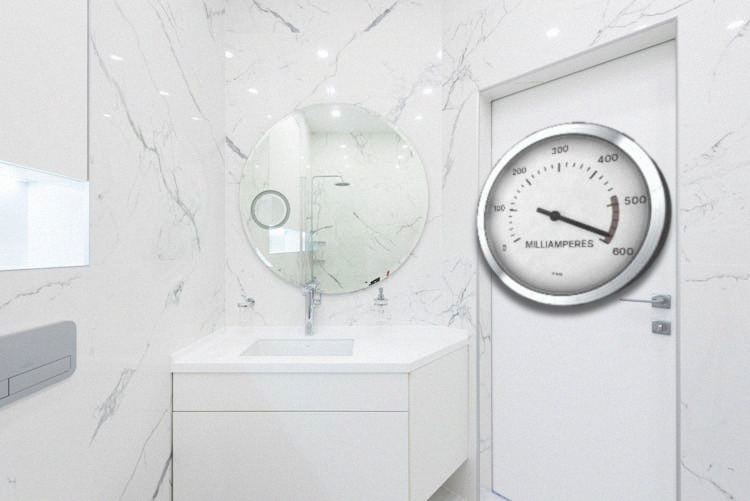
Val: 580 mA
